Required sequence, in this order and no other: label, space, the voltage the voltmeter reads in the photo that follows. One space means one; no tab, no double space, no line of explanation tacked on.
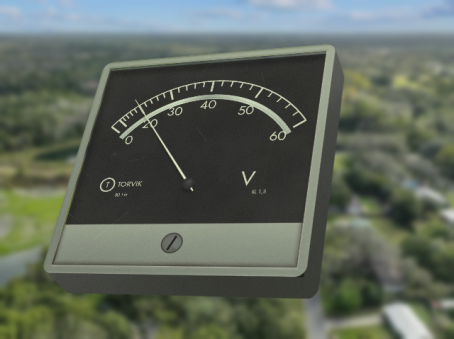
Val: 20 V
